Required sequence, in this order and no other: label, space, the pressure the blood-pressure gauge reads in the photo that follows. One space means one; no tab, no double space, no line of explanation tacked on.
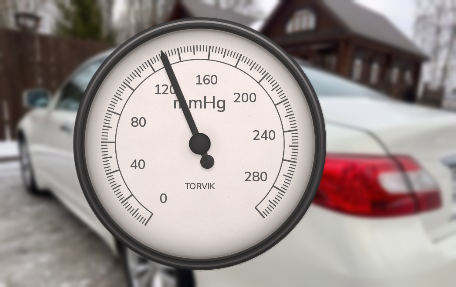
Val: 130 mmHg
